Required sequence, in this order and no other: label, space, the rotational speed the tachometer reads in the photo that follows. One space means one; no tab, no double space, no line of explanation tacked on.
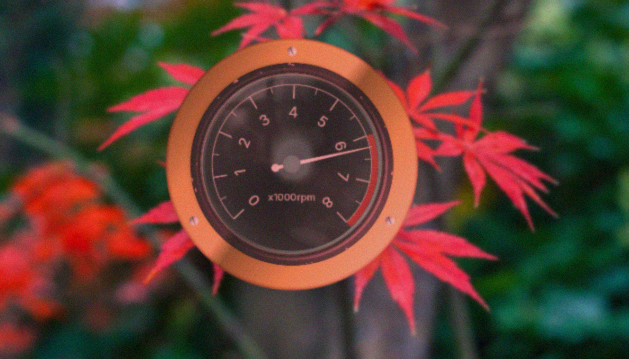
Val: 6250 rpm
